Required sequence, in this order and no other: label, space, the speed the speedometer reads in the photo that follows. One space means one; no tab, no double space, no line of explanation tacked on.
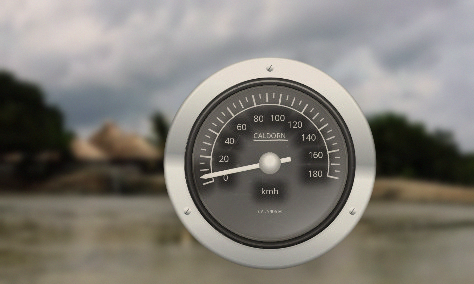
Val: 5 km/h
